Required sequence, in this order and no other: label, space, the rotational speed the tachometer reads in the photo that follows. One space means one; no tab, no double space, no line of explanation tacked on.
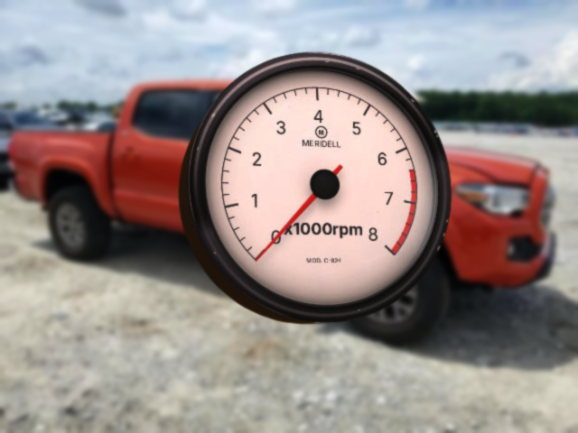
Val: 0 rpm
